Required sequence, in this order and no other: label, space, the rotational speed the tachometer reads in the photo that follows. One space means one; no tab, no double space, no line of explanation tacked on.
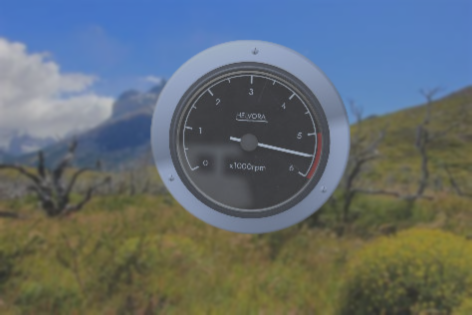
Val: 5500 rpm
